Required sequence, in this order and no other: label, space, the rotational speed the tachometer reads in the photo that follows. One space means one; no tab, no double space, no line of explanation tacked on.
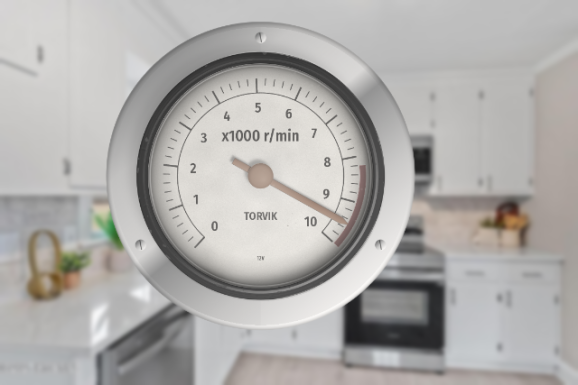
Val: 9500 rpm
